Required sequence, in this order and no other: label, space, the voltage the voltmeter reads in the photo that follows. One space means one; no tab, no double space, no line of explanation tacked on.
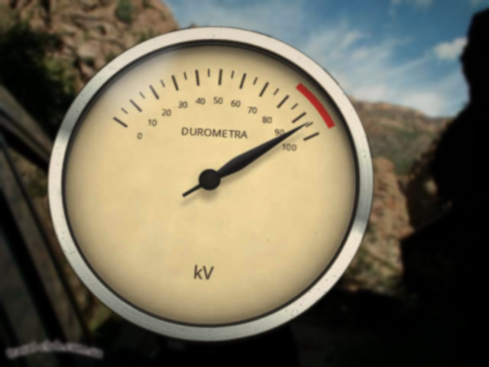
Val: 95 kV
